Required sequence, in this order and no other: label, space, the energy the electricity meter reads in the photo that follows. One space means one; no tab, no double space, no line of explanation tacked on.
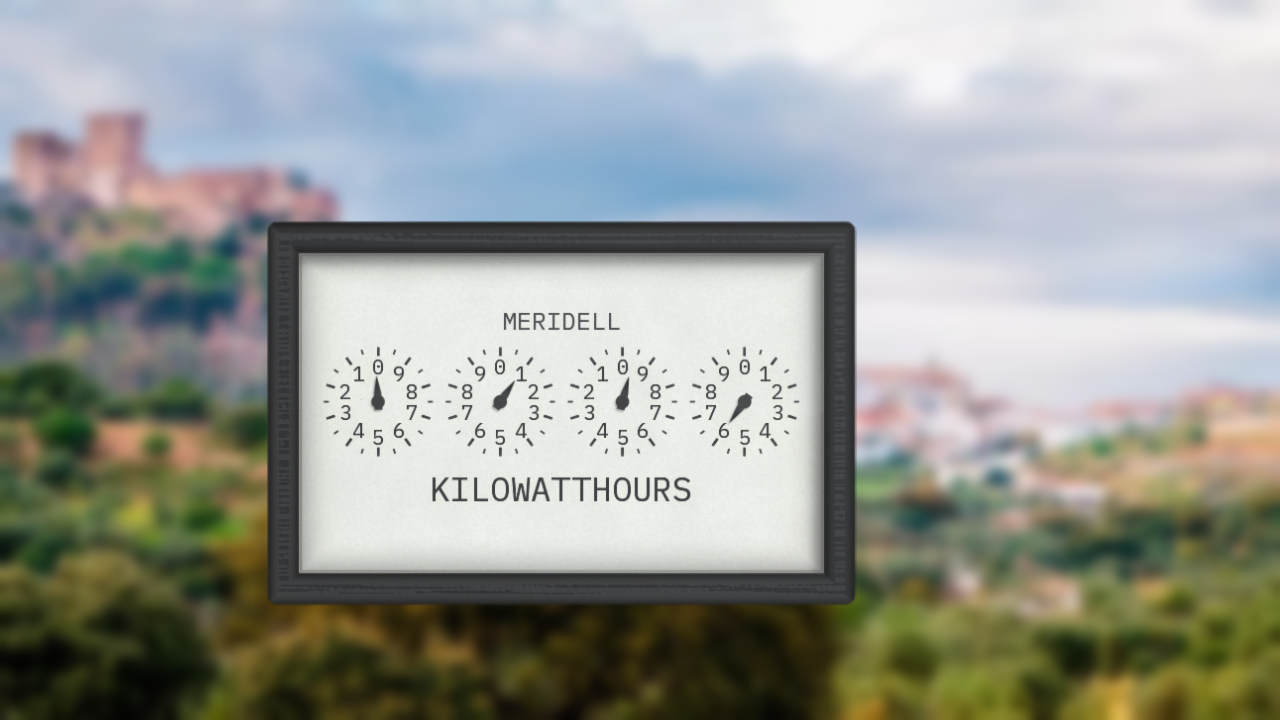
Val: 96 kWh
